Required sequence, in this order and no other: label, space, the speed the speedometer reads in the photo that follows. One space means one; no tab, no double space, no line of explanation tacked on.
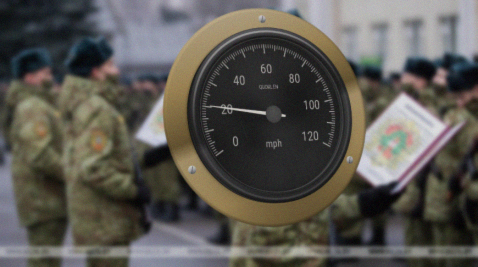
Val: 20 mph
